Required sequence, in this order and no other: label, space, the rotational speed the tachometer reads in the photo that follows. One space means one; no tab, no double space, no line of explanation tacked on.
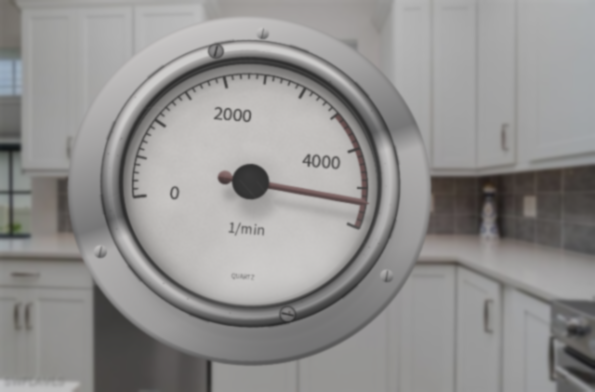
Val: 4700 rpm
